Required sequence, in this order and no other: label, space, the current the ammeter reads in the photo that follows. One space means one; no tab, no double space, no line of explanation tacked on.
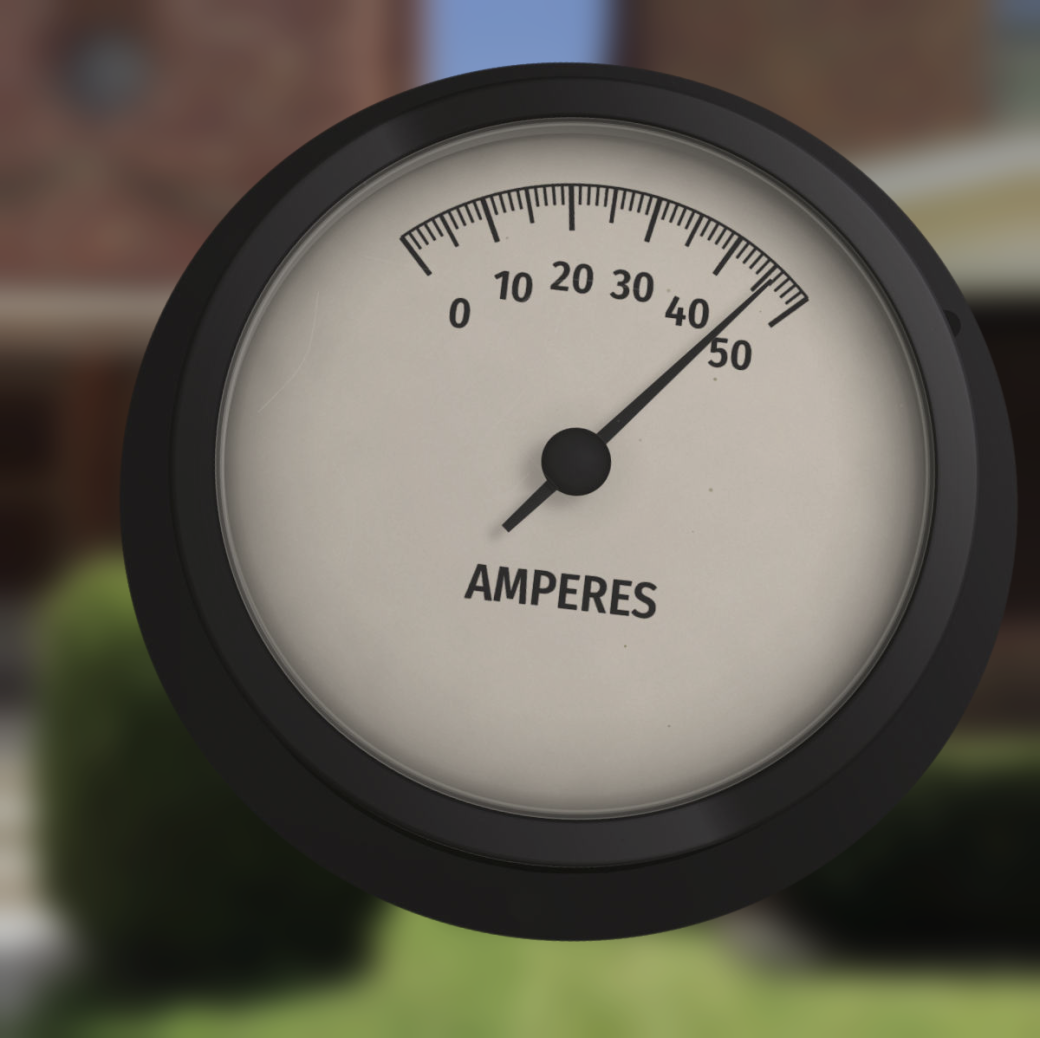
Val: 46 A
